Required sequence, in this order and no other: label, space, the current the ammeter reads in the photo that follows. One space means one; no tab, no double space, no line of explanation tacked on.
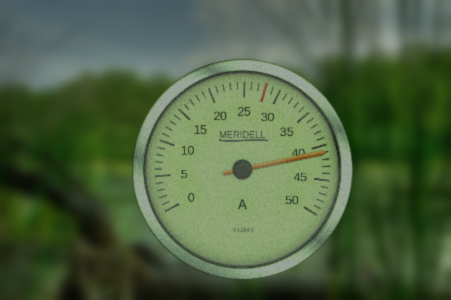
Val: 41 A
